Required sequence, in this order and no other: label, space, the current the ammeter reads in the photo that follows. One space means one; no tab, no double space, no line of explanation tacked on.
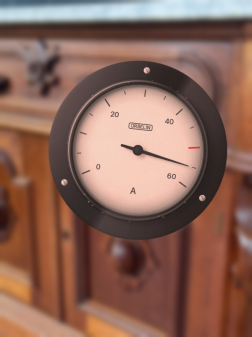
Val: 55 A
